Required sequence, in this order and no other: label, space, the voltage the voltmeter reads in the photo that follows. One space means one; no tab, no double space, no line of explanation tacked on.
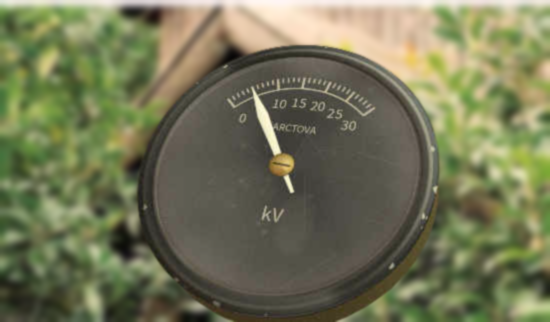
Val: 5 kV
